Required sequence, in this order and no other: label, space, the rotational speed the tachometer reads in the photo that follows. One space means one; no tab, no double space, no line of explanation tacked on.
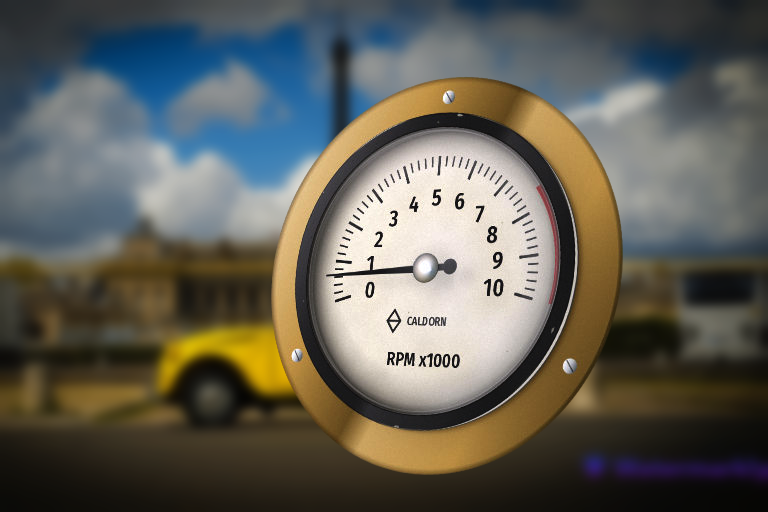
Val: 600 rpm
